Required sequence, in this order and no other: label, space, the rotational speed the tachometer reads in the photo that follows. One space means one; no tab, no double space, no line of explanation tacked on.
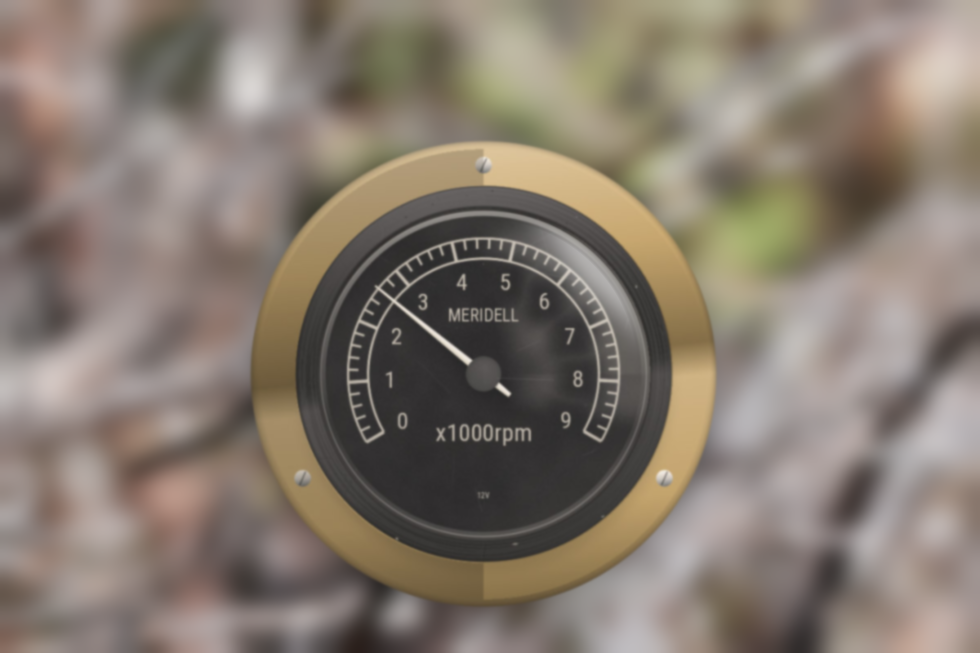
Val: 2600 rpm
